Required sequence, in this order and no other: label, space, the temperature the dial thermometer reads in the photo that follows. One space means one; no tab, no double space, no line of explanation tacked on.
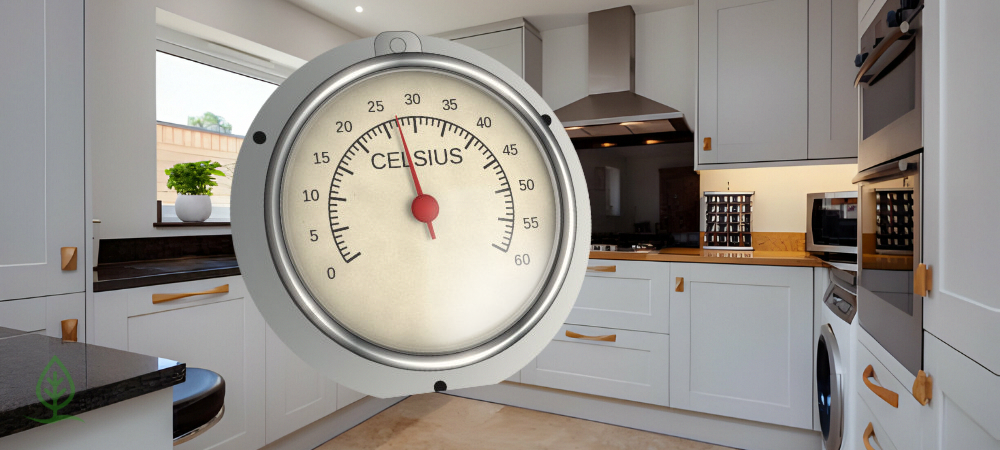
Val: 27 °C
